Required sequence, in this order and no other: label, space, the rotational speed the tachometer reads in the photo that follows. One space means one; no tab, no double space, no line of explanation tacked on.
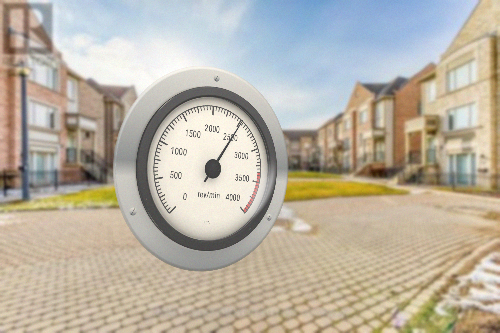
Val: 2500 rpm
